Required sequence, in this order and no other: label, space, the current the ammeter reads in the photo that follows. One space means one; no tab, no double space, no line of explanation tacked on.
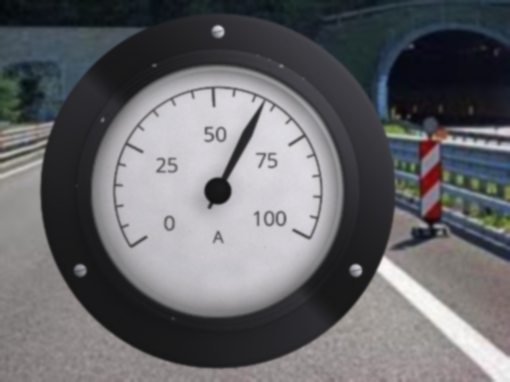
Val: 62.5 A
